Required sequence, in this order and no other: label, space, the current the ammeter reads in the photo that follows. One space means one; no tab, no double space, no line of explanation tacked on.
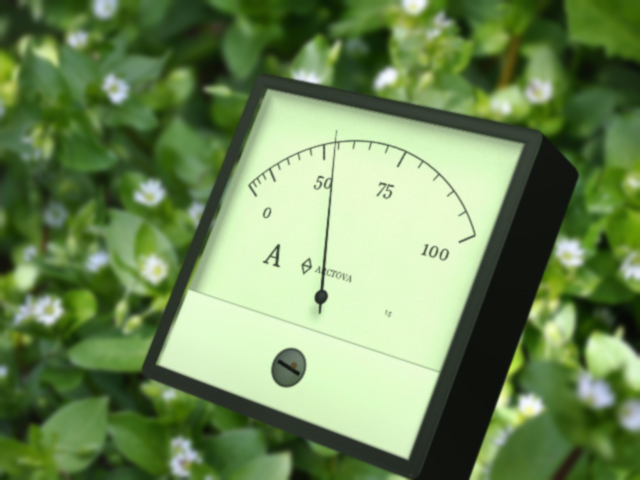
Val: 55 A
